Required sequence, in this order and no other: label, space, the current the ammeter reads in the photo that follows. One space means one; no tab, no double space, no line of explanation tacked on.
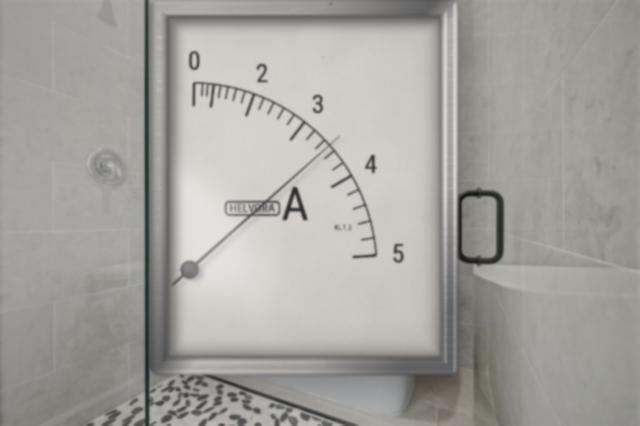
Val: 3.5 A
